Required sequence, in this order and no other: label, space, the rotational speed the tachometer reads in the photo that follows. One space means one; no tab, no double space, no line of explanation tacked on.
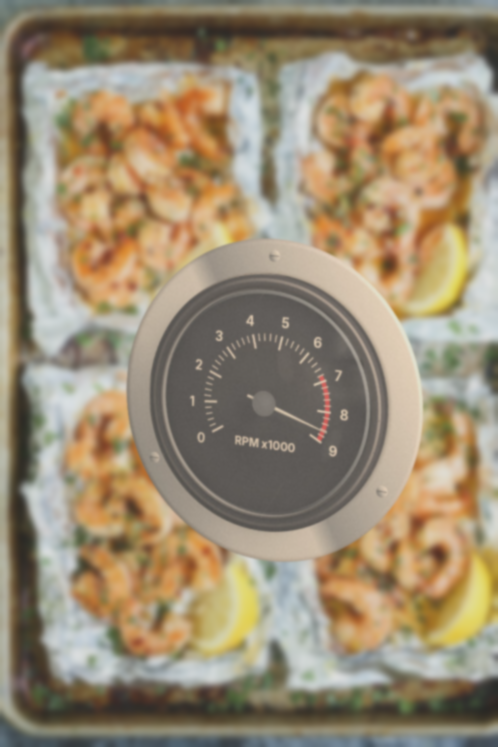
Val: 8600 rpm
